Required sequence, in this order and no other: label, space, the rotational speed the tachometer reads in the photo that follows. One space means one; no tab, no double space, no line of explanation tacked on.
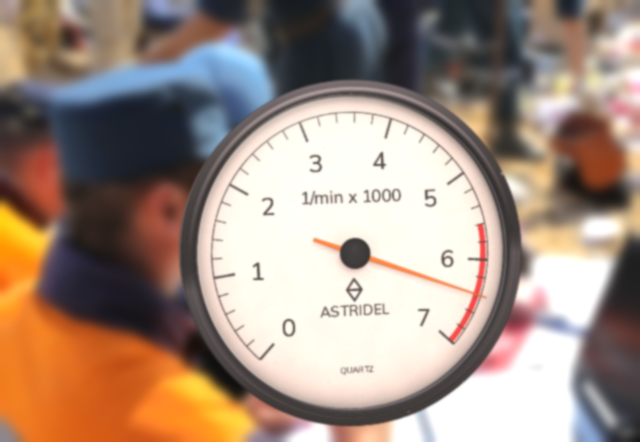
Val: 6400 rpm
